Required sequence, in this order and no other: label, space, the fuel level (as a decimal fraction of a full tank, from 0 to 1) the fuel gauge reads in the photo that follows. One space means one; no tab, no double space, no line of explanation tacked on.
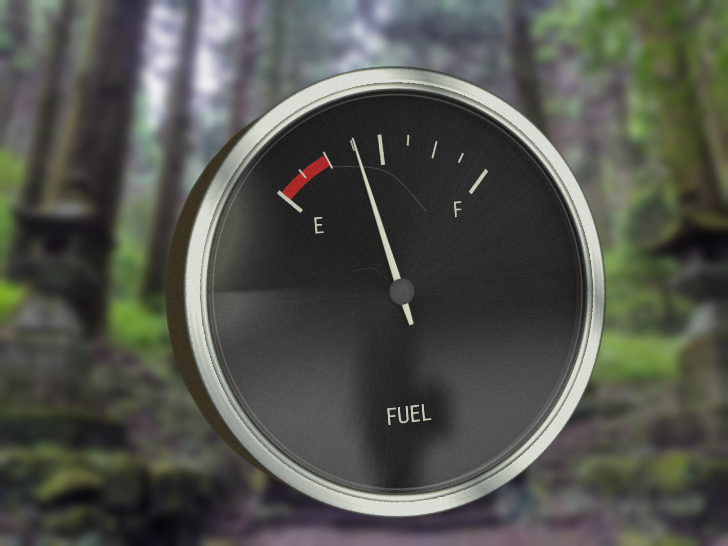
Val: 0.375
